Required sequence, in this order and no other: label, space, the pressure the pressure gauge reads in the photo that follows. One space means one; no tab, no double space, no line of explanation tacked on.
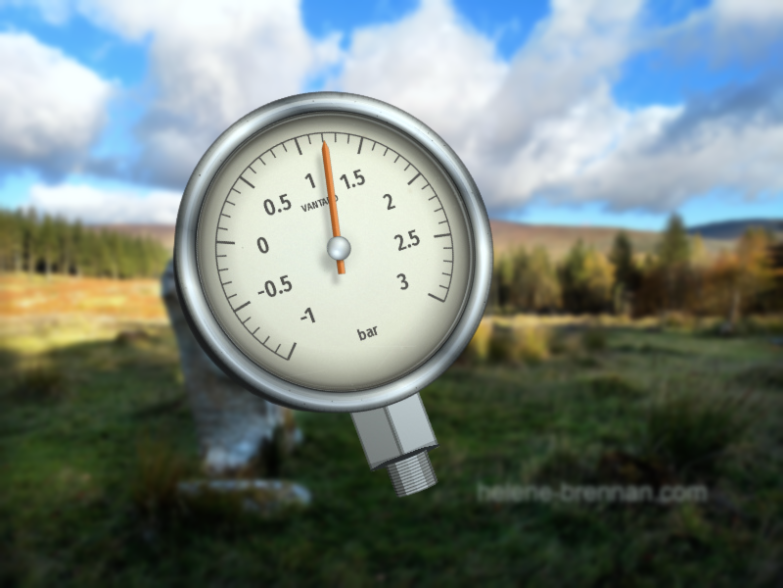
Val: 1.2 bar
